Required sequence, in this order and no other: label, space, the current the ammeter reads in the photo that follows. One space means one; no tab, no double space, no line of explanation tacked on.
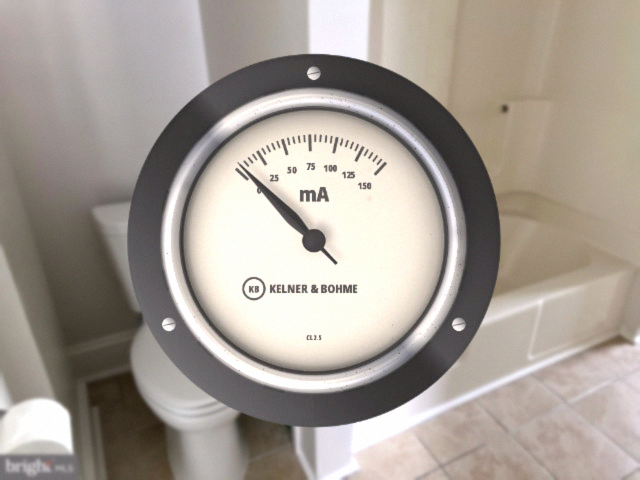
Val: 5 mA
